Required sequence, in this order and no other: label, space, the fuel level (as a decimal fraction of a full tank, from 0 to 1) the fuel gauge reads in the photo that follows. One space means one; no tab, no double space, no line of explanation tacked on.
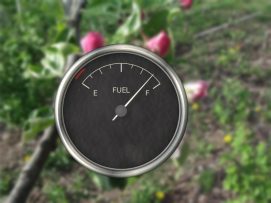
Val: 0.875
